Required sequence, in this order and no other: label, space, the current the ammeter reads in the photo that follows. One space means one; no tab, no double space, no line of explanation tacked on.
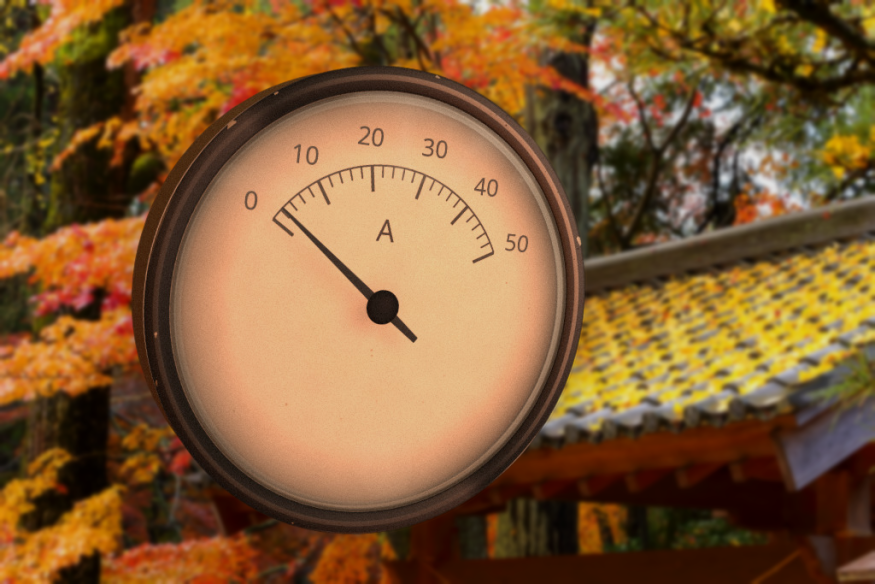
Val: 2 A
